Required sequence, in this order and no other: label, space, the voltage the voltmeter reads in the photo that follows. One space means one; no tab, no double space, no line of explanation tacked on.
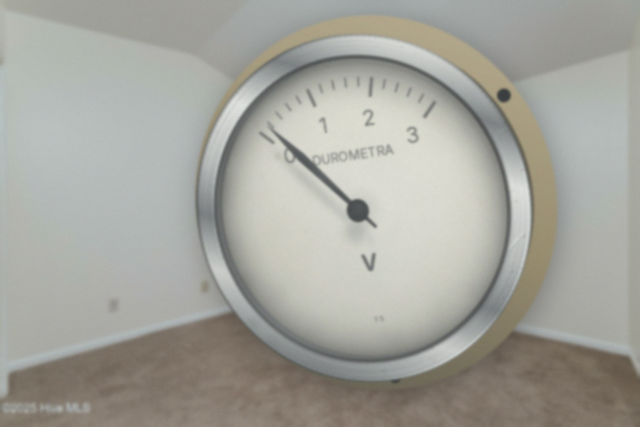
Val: 0.2 V
